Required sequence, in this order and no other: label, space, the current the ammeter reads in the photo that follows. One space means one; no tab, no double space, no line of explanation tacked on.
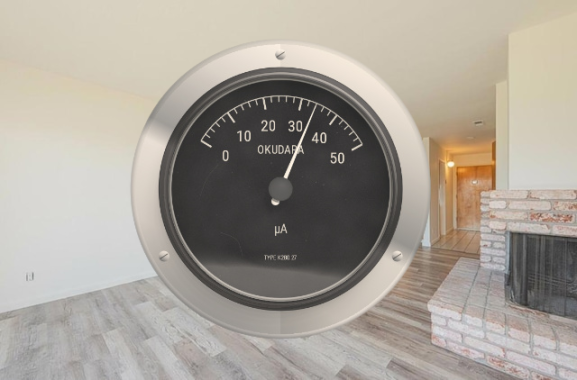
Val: 34 µA
